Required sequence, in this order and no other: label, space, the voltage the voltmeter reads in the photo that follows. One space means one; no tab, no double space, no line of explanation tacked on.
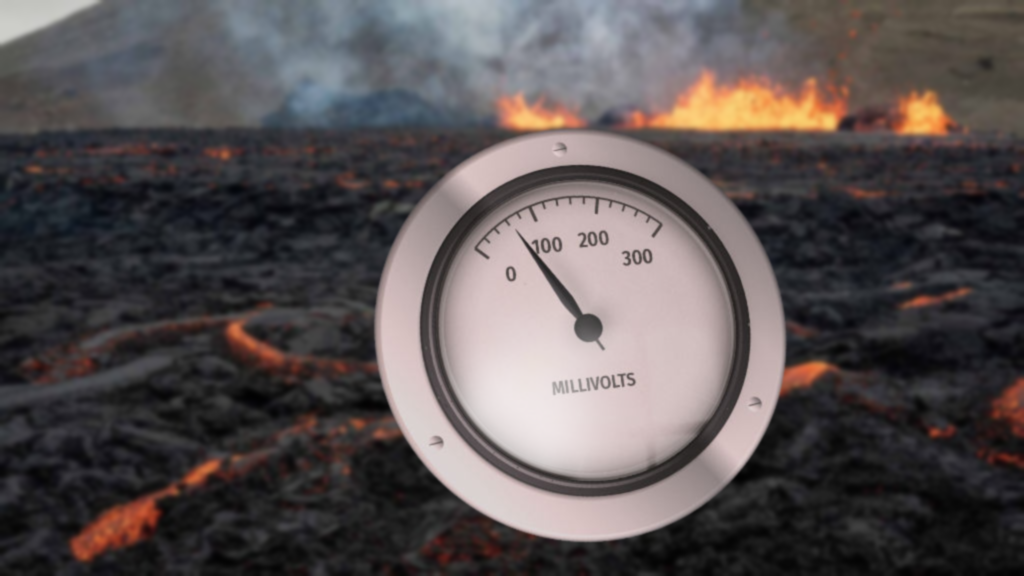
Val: 60 mV
